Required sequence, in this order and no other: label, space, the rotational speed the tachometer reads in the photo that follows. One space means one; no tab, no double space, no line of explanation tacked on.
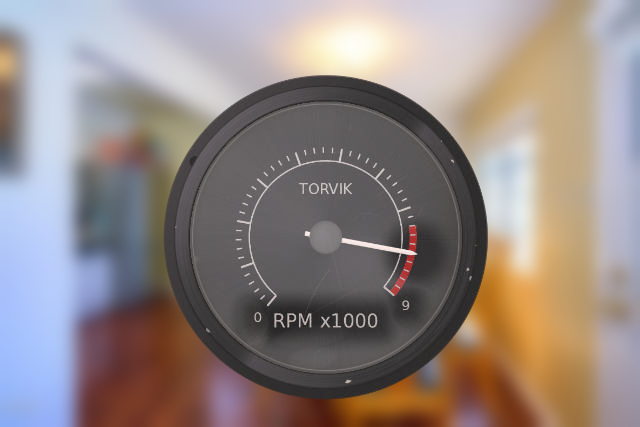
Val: 8000 rpm
